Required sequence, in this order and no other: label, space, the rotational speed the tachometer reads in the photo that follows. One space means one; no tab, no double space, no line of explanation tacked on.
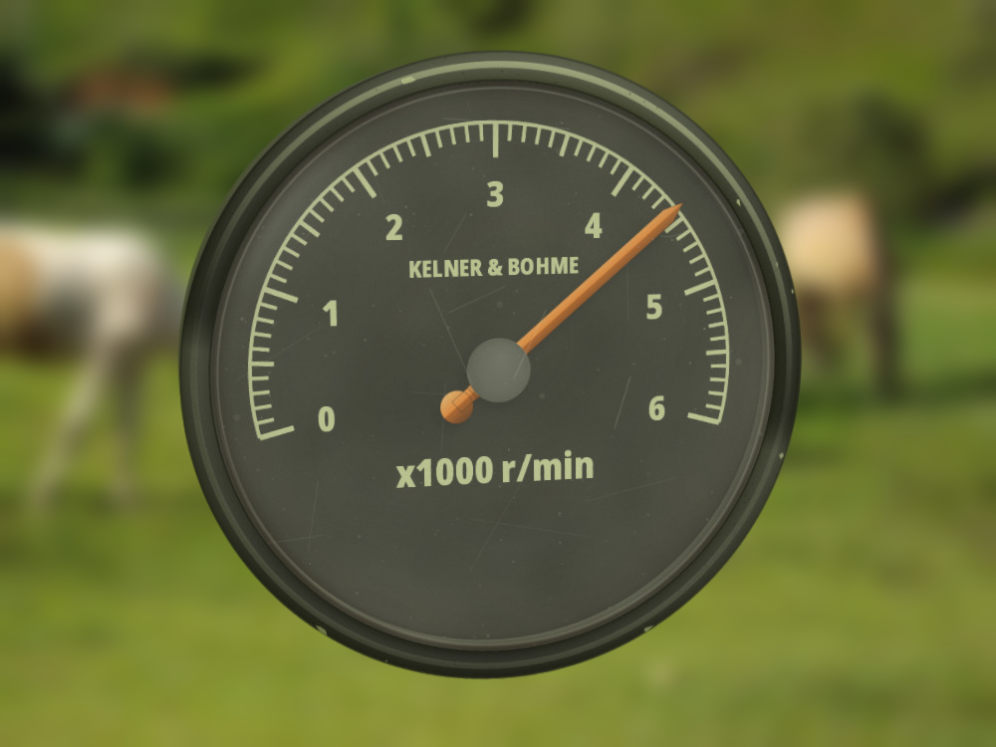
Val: 4400 rpm
